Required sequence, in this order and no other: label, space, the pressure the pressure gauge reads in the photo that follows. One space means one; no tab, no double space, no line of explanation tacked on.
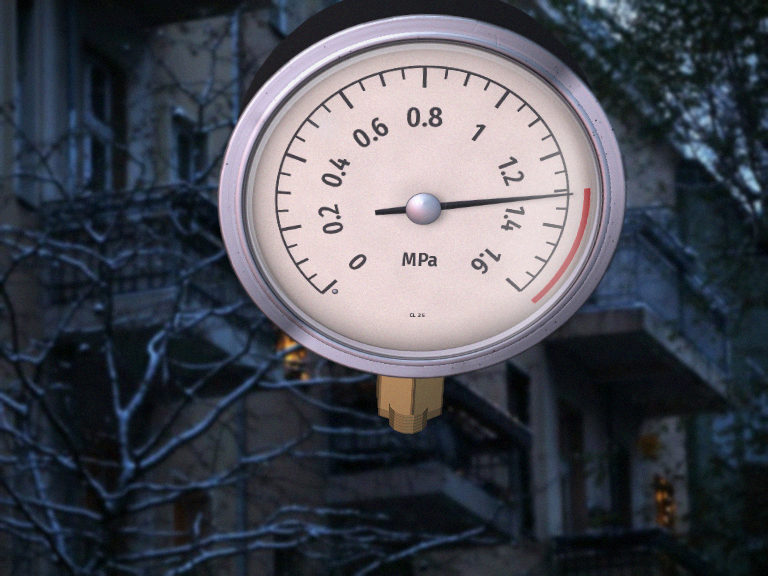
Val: 1.3 MPa
